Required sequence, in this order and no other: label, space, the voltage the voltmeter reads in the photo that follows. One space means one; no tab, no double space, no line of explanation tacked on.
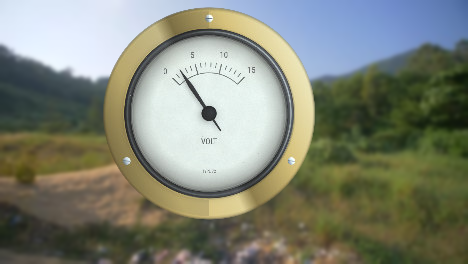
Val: 2 V
